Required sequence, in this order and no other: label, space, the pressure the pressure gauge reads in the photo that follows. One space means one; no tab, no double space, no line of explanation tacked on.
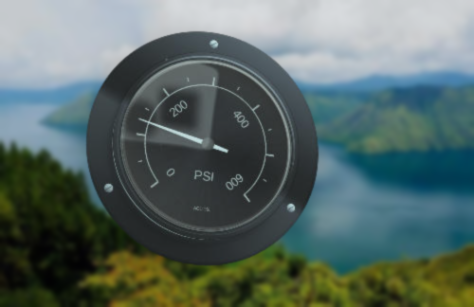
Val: 125 psi
